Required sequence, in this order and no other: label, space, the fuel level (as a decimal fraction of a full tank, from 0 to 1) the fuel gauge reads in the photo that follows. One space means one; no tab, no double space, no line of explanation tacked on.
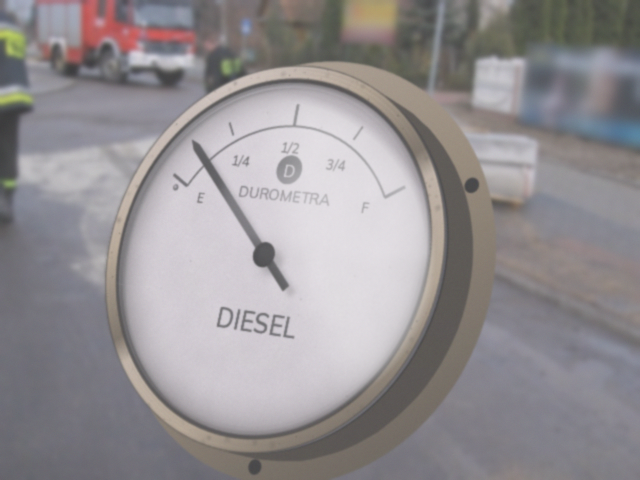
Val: 0.125
